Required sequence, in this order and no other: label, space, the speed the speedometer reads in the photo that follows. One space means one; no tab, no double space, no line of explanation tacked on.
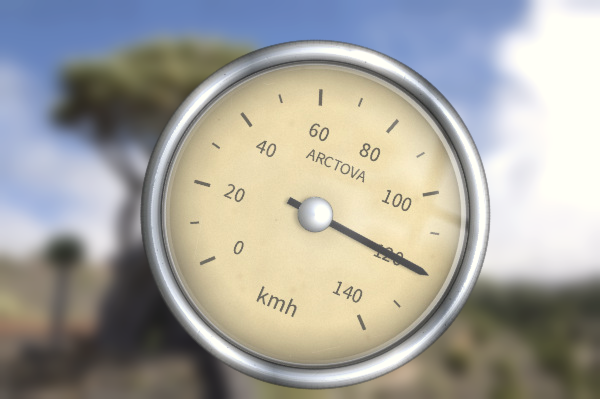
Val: 120 km/h
